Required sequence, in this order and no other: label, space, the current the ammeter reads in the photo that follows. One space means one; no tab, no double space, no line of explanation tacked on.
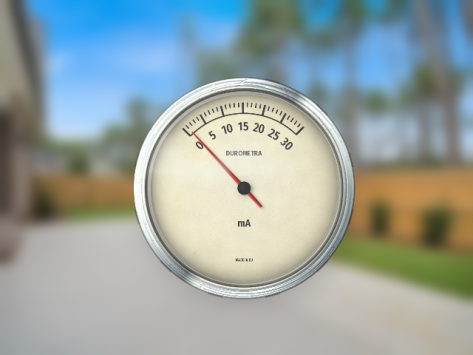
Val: 1 mA
